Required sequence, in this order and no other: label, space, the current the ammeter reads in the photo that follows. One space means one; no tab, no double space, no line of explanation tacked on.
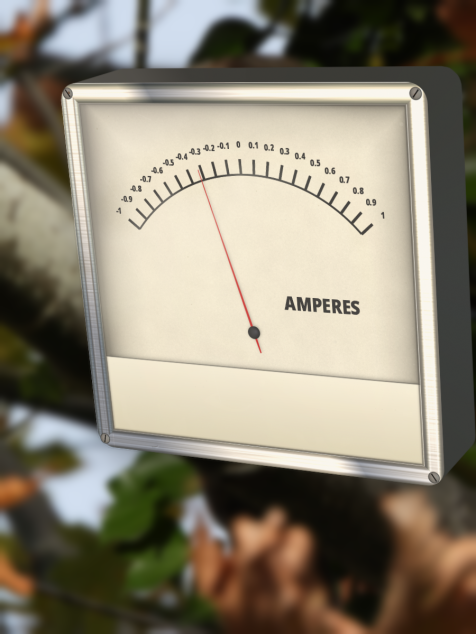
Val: -0.3 A
